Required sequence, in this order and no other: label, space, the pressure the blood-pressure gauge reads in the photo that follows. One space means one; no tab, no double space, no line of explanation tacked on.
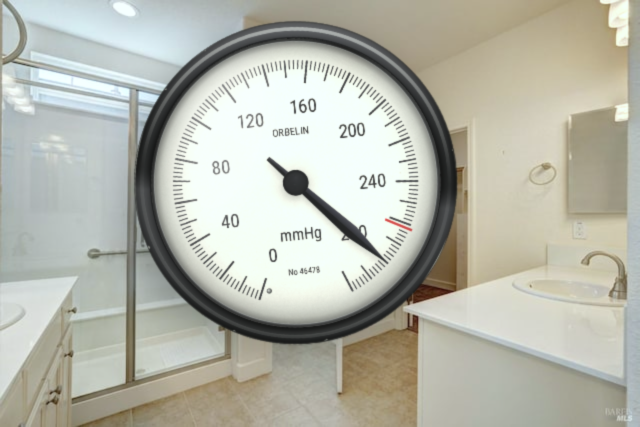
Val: 280 mmHg
